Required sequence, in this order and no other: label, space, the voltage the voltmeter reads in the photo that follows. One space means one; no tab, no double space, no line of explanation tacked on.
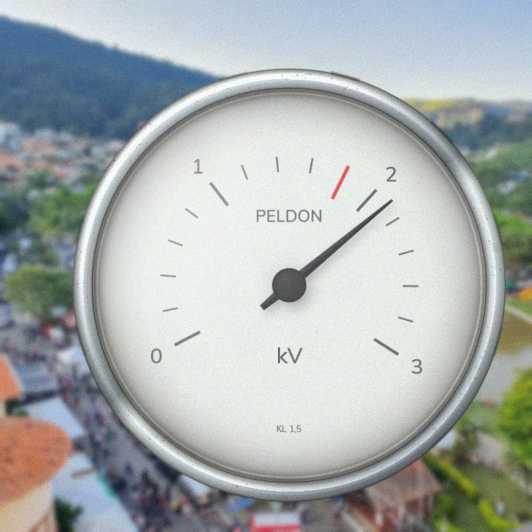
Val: 2.1 kV
